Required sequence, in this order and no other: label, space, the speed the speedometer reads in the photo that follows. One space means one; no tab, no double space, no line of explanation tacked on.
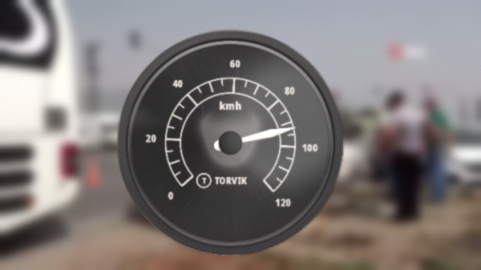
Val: 92.5 km/h
